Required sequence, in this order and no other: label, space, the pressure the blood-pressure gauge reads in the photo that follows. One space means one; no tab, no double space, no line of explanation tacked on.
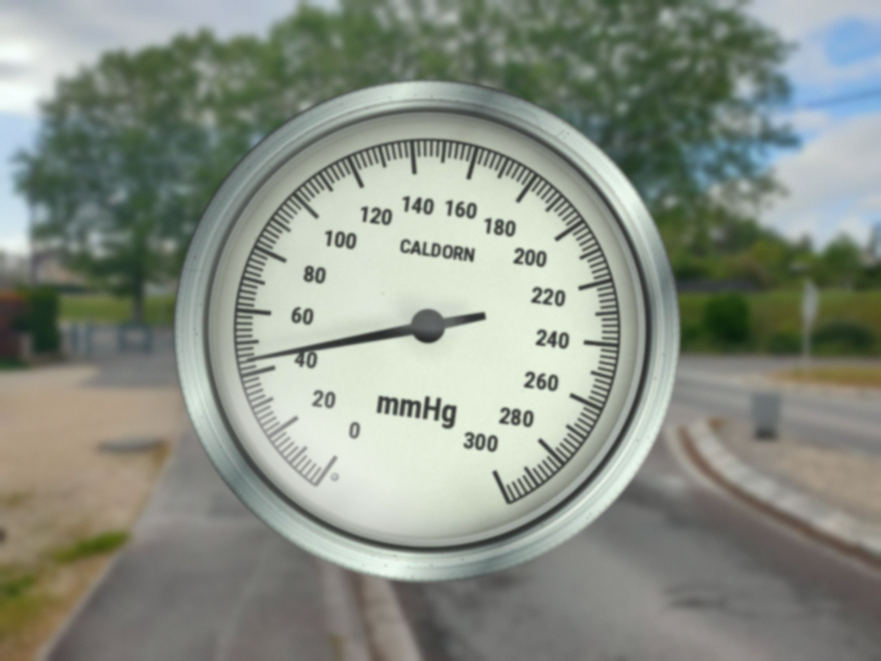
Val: 44 mmHg
